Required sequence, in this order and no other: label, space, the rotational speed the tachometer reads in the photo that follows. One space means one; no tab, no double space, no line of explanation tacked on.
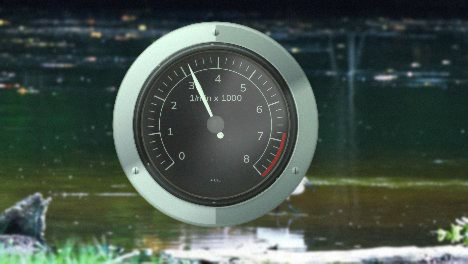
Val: 3200 rpm
